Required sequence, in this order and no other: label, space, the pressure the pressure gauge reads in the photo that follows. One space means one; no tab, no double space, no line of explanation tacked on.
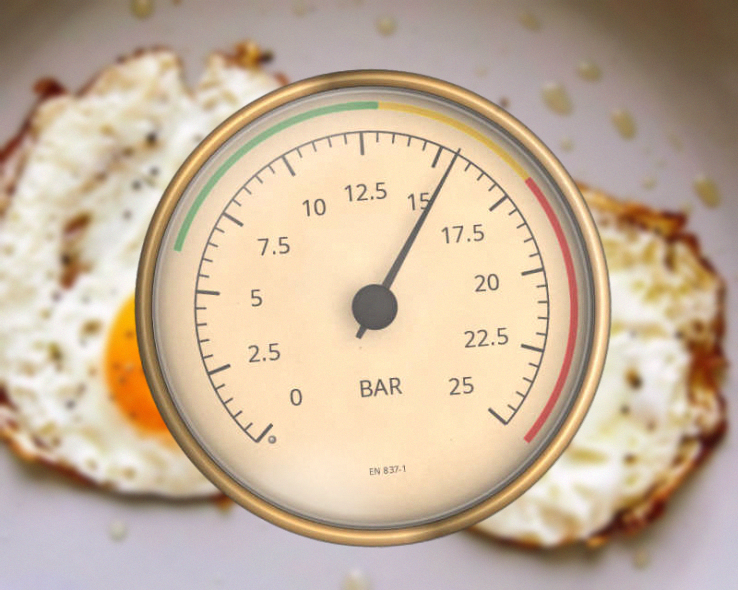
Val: 15.5 bar
